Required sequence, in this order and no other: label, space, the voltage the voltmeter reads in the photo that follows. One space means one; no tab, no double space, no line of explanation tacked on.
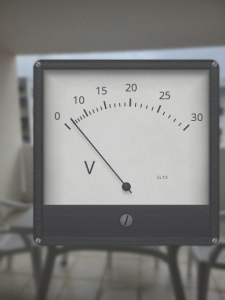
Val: 5 V
